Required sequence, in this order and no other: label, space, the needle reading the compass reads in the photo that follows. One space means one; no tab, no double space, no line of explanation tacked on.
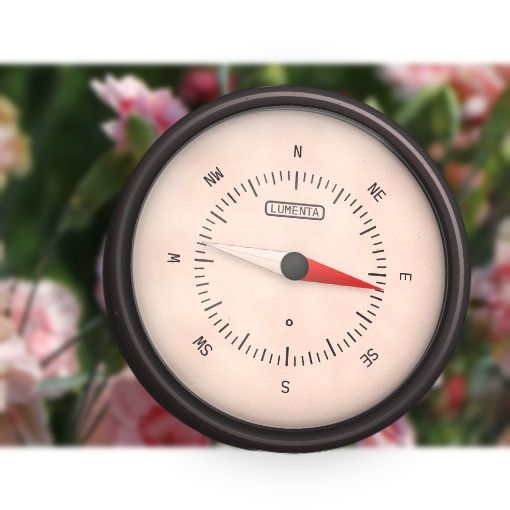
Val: 100 °
